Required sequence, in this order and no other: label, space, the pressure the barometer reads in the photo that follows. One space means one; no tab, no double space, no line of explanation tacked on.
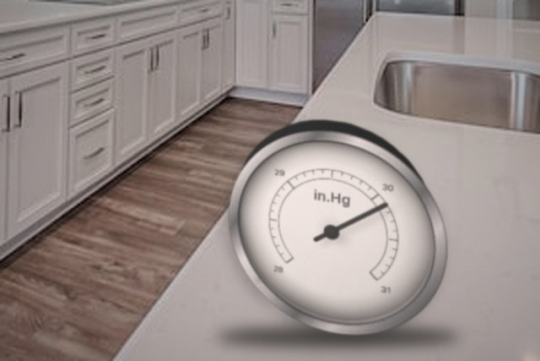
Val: 30.1 inHg
